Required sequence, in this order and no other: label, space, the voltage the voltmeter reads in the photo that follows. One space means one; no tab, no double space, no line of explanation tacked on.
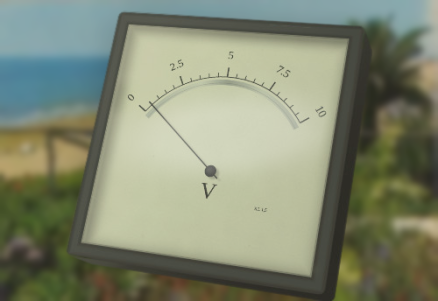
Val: 0.5 V
